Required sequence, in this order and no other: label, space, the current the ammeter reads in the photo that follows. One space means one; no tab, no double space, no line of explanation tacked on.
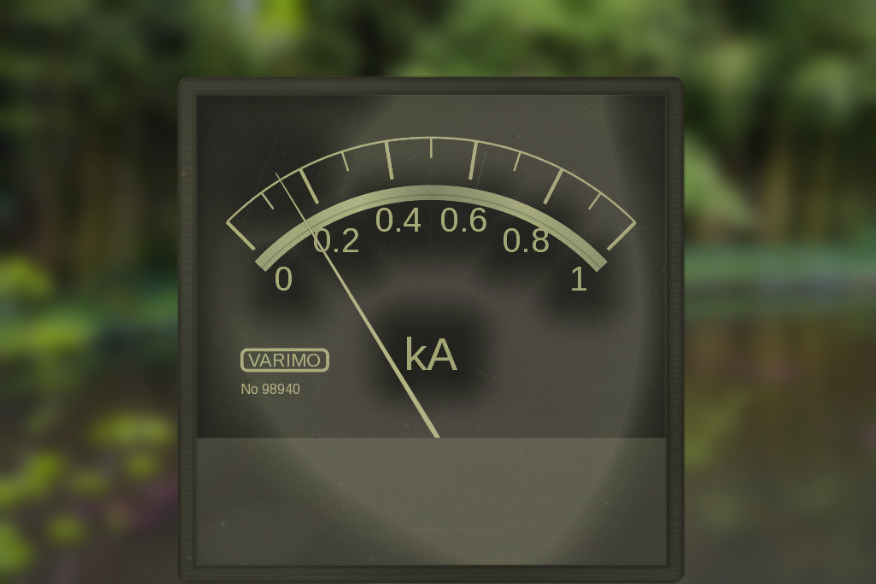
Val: 0.15 kA
